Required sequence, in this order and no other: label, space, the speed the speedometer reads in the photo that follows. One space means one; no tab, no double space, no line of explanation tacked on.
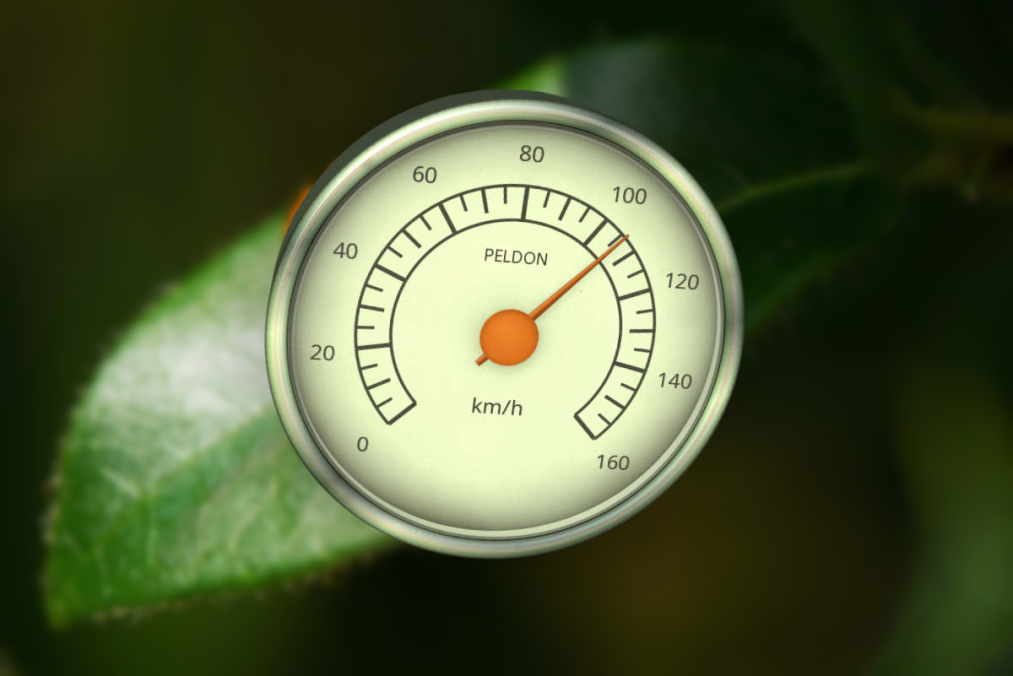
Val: 105 km/h
